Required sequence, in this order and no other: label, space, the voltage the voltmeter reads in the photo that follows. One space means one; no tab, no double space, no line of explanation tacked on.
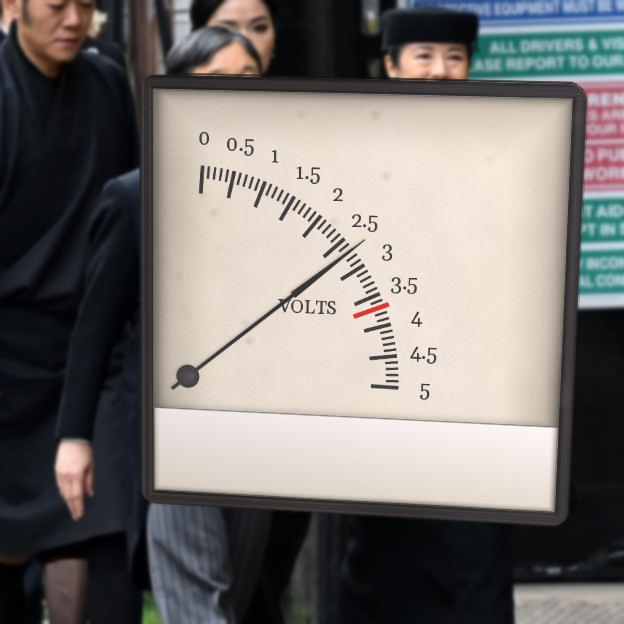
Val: 2.7 V
